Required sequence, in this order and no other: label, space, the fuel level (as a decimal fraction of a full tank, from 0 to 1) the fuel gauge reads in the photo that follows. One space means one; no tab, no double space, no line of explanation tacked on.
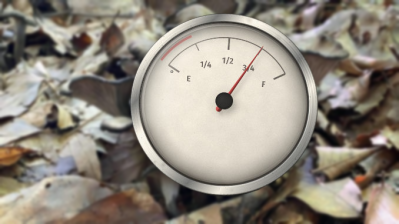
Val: 0.75
